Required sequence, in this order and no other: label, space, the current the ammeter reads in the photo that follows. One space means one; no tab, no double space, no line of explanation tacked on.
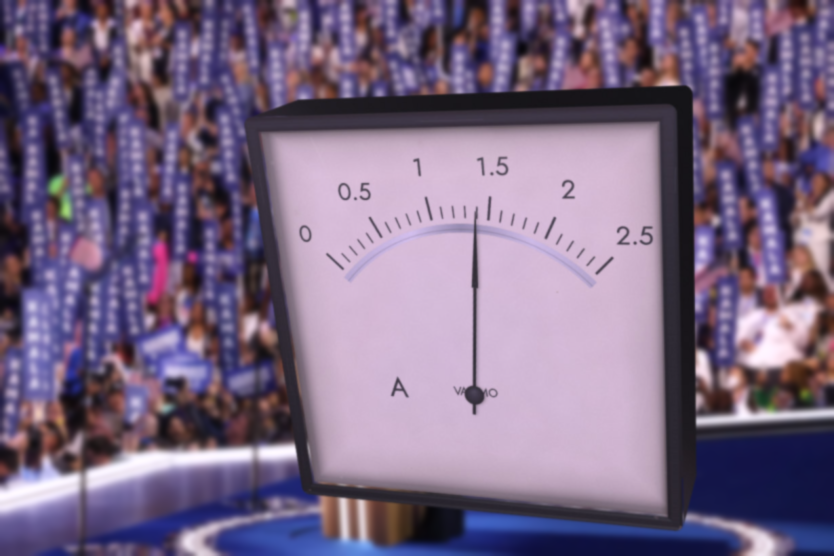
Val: 1.4 A
